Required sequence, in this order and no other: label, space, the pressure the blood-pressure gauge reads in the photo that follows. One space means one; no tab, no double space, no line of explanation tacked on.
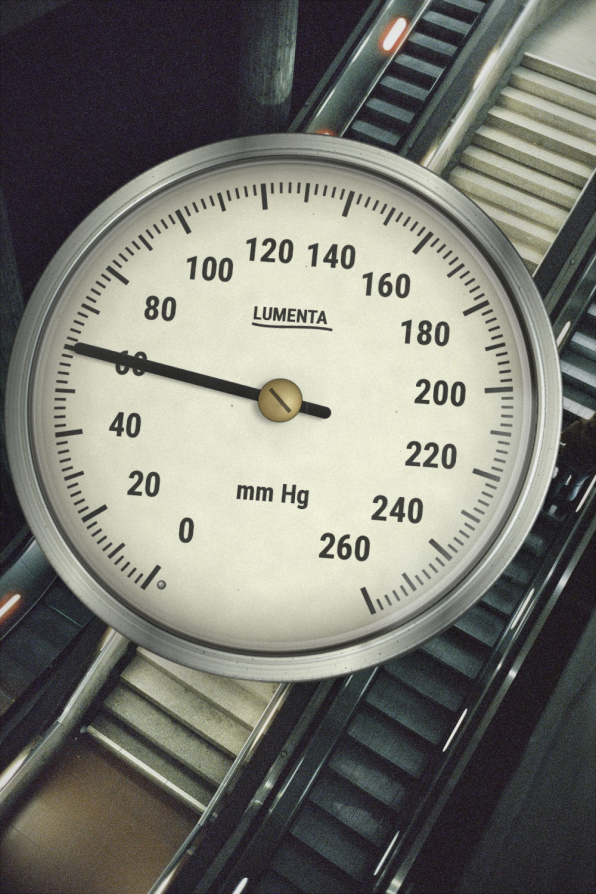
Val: 60 mmHg
